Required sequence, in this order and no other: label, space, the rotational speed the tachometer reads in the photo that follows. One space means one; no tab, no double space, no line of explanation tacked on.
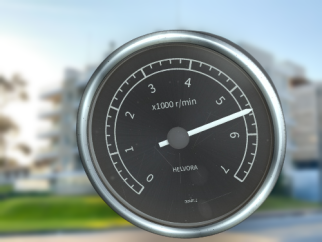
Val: 5500 rpm
